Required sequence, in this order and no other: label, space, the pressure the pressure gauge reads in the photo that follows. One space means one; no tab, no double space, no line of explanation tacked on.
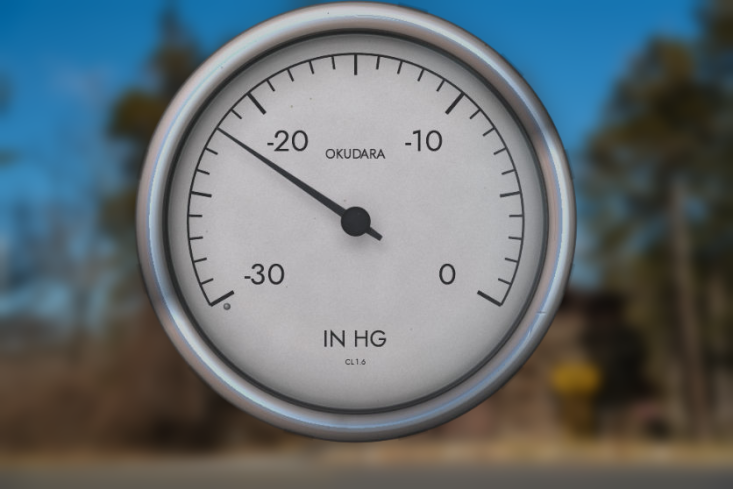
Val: -22 inHg
